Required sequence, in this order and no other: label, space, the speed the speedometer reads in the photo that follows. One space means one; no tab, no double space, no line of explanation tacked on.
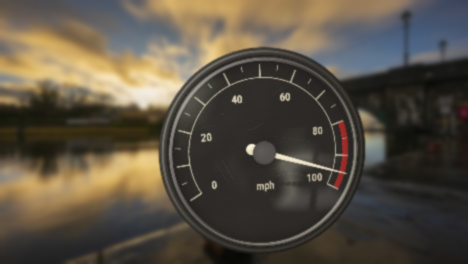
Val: 95 mph
